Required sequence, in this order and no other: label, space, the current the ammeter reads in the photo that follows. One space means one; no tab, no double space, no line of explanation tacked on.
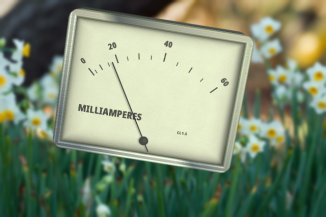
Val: 17.5 mA
